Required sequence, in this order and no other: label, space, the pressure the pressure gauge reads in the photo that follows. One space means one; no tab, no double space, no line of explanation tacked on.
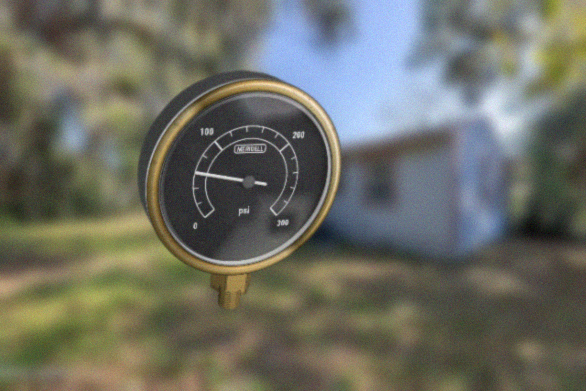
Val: 60 psi
